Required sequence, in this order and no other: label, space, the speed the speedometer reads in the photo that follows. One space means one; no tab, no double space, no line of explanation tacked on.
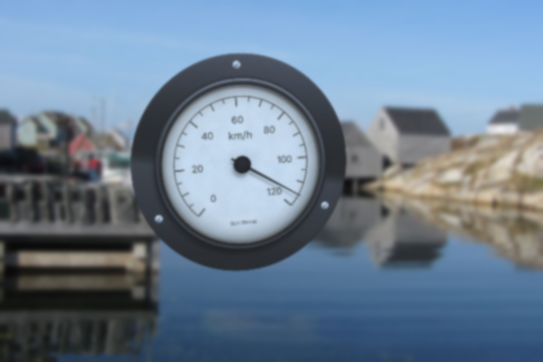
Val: 115 km/h
